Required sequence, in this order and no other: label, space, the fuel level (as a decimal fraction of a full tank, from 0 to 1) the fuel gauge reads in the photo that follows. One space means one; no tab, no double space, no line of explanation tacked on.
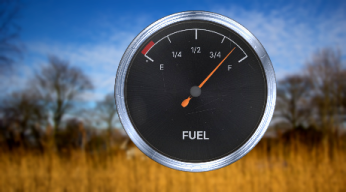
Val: 0.875
